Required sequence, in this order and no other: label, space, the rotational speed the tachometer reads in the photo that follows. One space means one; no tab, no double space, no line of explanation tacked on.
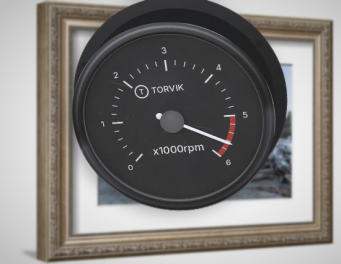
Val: 5600 rpm
